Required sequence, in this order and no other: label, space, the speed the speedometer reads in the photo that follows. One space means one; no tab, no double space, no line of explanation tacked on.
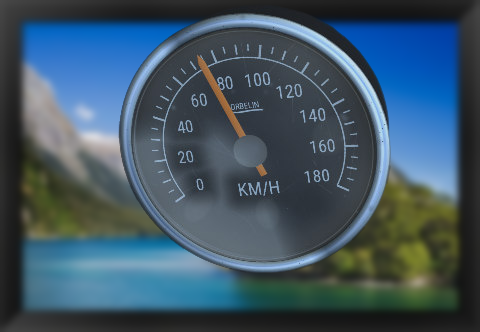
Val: 75 km/h
